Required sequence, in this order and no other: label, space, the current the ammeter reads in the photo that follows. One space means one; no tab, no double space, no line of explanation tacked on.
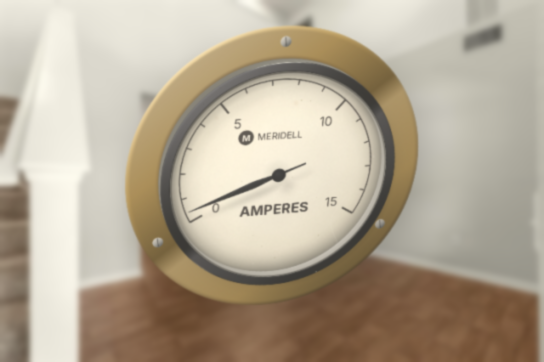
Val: 0.5 A
